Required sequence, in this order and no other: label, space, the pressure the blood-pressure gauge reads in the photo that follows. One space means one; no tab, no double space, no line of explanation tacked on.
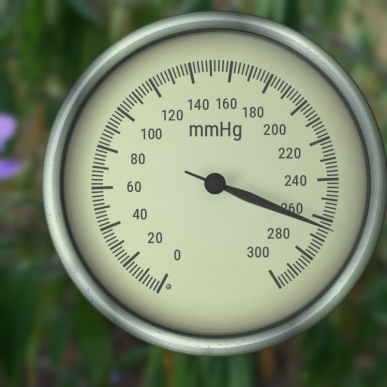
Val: 264 mmHg
